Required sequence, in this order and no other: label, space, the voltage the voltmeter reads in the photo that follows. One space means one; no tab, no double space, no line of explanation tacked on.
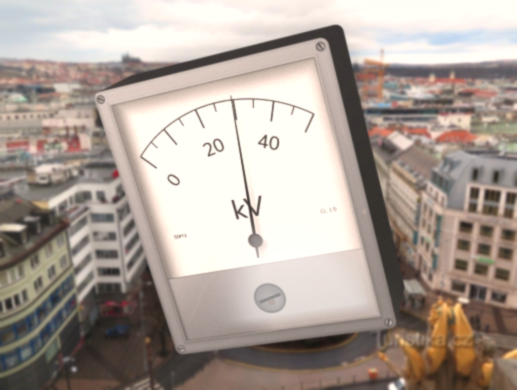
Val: 30 kV
